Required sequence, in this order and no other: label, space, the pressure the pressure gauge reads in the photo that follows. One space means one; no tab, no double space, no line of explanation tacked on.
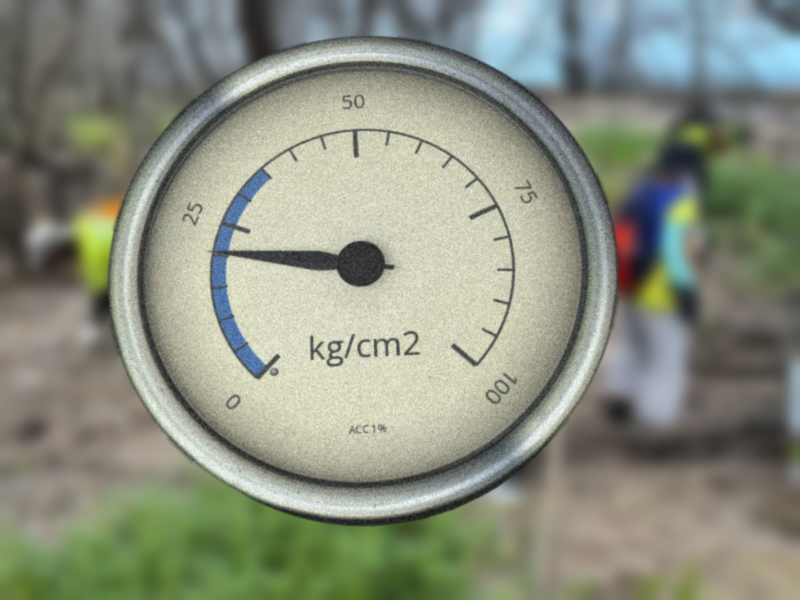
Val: 20 kg/cm²
